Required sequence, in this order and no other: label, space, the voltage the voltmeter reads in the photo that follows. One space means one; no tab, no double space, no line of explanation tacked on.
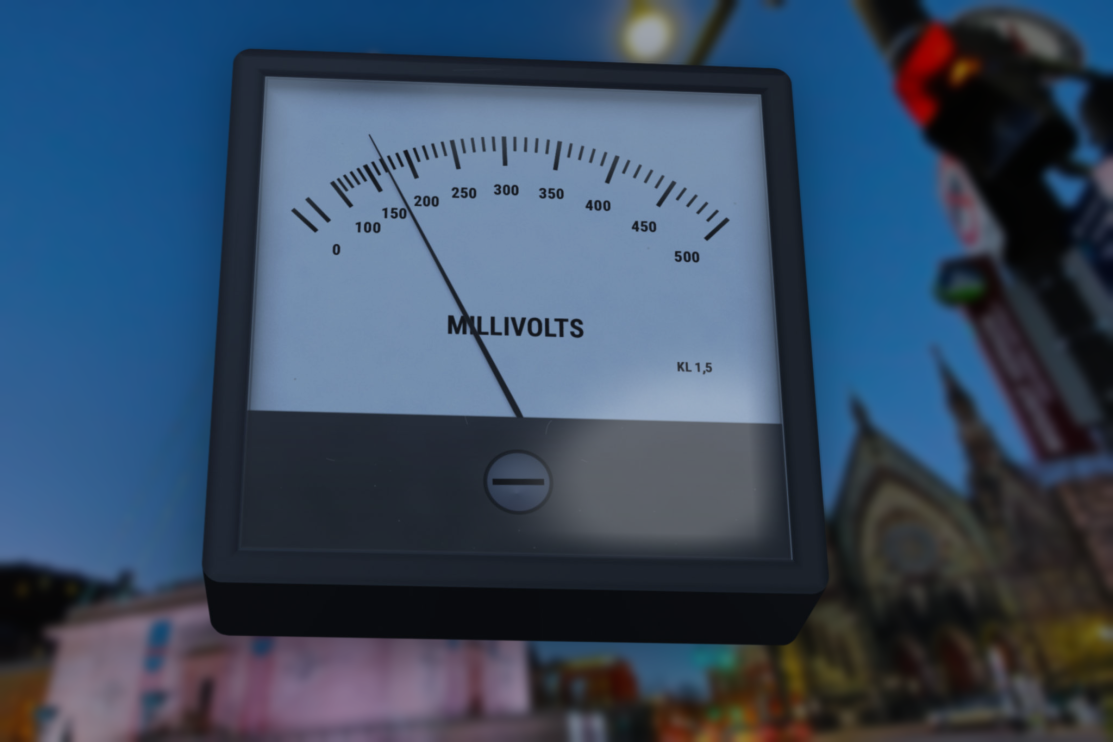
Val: 170 mV
